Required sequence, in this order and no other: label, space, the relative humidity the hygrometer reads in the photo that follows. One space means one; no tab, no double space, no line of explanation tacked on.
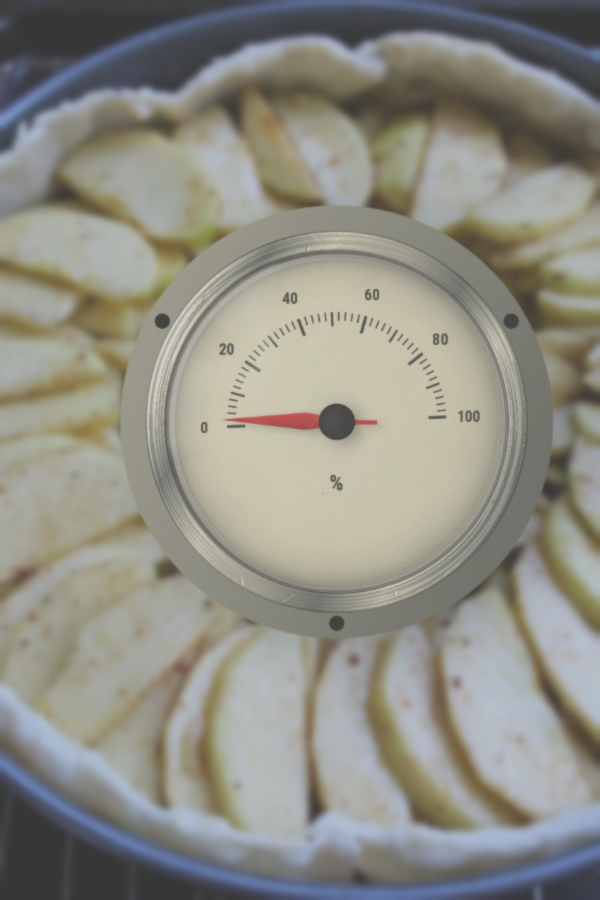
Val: 2 %
